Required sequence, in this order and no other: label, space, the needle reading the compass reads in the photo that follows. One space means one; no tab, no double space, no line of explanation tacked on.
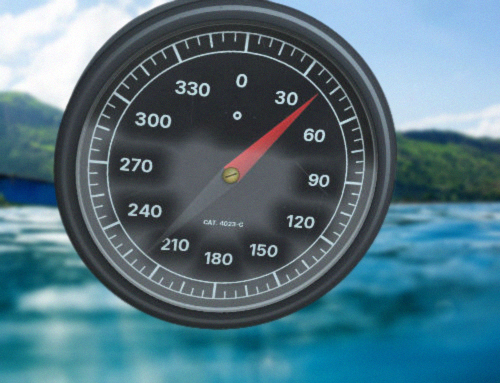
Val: 40 °
